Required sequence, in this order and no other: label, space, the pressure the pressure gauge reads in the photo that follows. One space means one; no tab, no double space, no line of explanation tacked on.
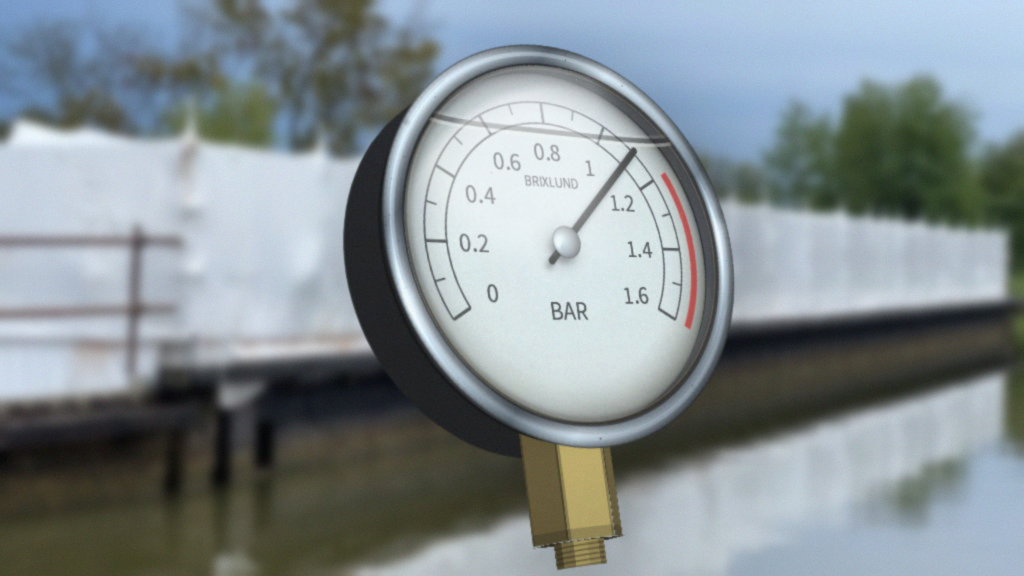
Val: 1.1 bar
